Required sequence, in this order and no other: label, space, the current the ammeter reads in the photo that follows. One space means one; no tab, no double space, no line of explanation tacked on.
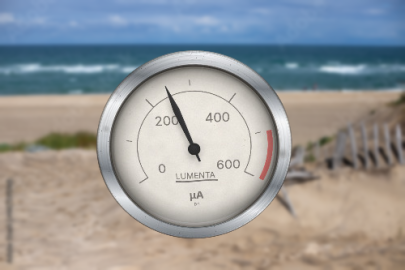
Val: 250 µA
